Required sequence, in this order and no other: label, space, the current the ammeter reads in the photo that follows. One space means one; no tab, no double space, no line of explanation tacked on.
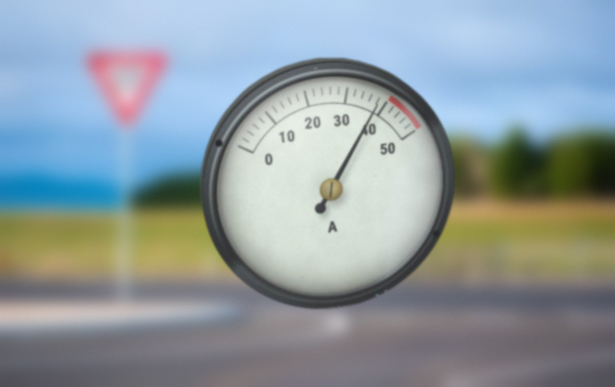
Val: 38 A
